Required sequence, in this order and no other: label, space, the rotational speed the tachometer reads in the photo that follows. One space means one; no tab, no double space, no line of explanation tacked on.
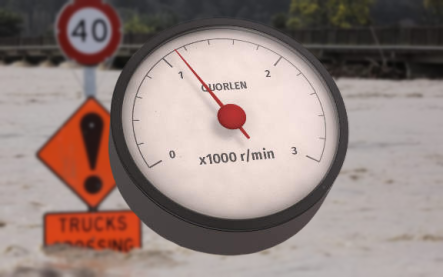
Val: 1100 rpm
